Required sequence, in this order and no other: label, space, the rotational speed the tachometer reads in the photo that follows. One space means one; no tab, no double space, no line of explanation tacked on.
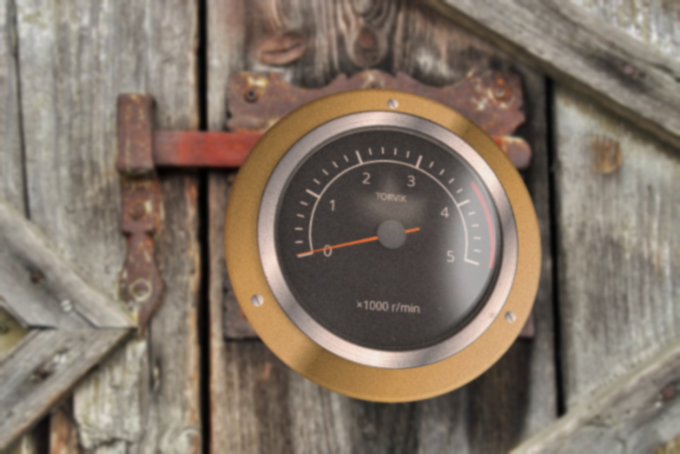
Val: 0 rpm
